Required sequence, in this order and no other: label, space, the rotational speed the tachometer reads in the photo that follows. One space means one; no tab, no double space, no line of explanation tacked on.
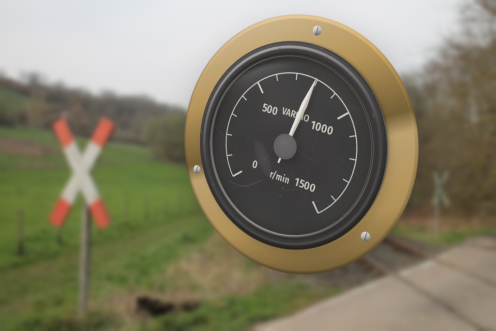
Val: 800 rpm
